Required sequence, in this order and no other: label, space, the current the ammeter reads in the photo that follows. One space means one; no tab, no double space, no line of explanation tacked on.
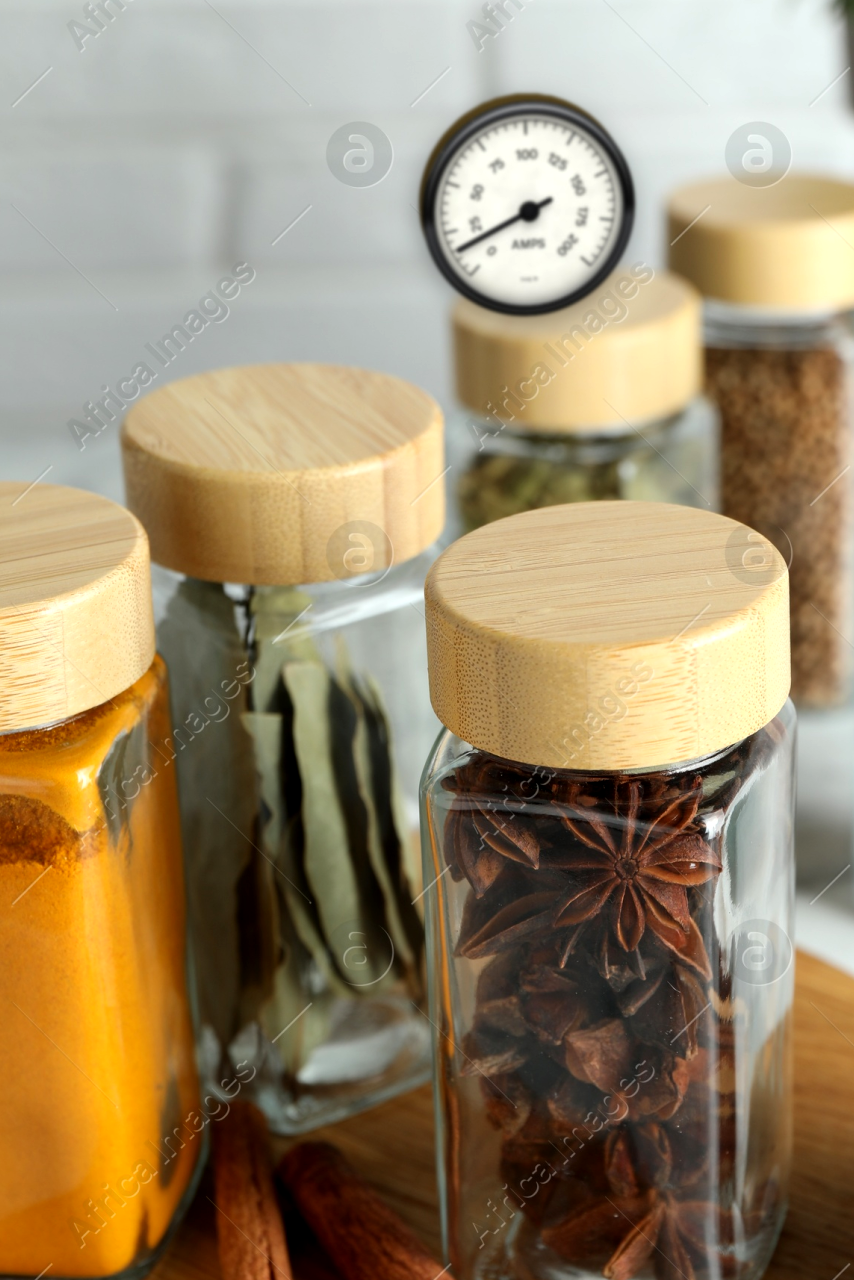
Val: 15 A
